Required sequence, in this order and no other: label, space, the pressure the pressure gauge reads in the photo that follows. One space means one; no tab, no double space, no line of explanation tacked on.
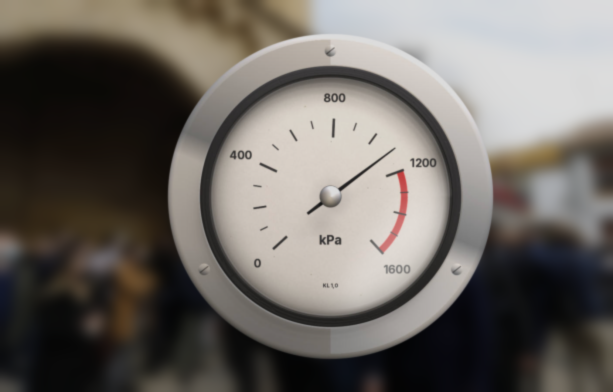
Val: 1100 kPa
